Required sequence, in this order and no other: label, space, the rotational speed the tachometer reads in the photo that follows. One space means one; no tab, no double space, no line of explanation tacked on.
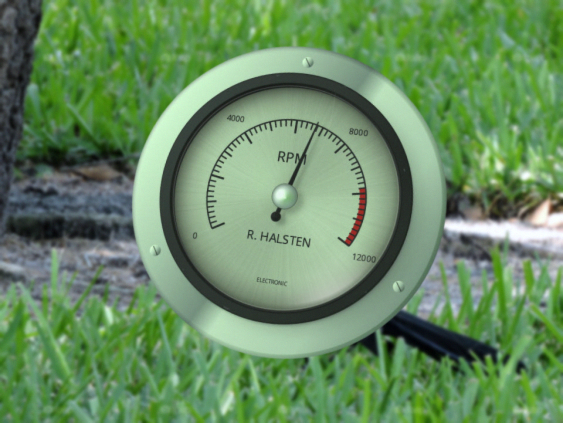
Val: 6800 rpm
